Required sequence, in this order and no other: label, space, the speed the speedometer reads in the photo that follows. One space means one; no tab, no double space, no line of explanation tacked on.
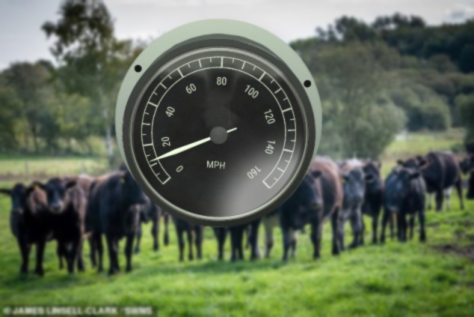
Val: 12.5 mph
